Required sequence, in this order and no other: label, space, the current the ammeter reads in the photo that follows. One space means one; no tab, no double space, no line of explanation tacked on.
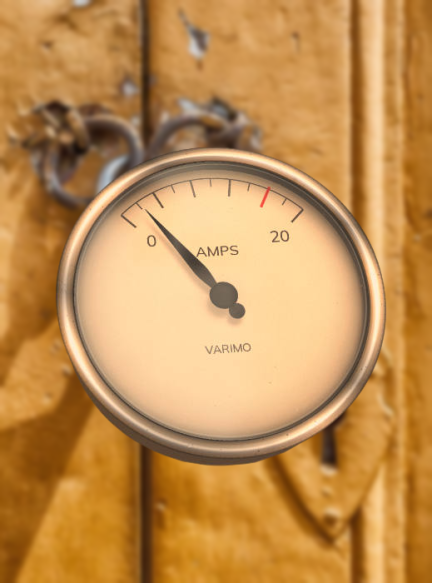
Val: 2 A
